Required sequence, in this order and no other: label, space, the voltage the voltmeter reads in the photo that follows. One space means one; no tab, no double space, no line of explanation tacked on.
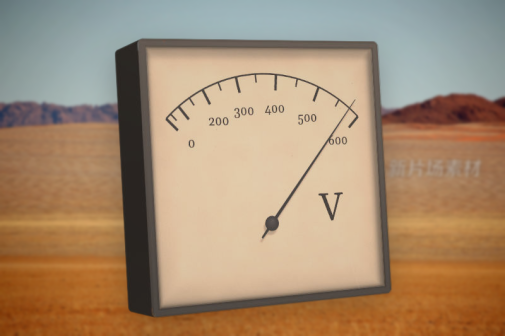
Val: 575 V
